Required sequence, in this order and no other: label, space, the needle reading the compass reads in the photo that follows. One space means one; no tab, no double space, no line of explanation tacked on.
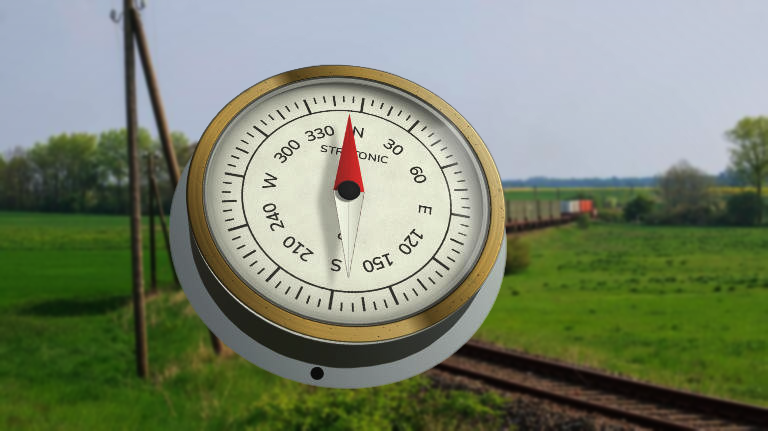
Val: 352.5 °
